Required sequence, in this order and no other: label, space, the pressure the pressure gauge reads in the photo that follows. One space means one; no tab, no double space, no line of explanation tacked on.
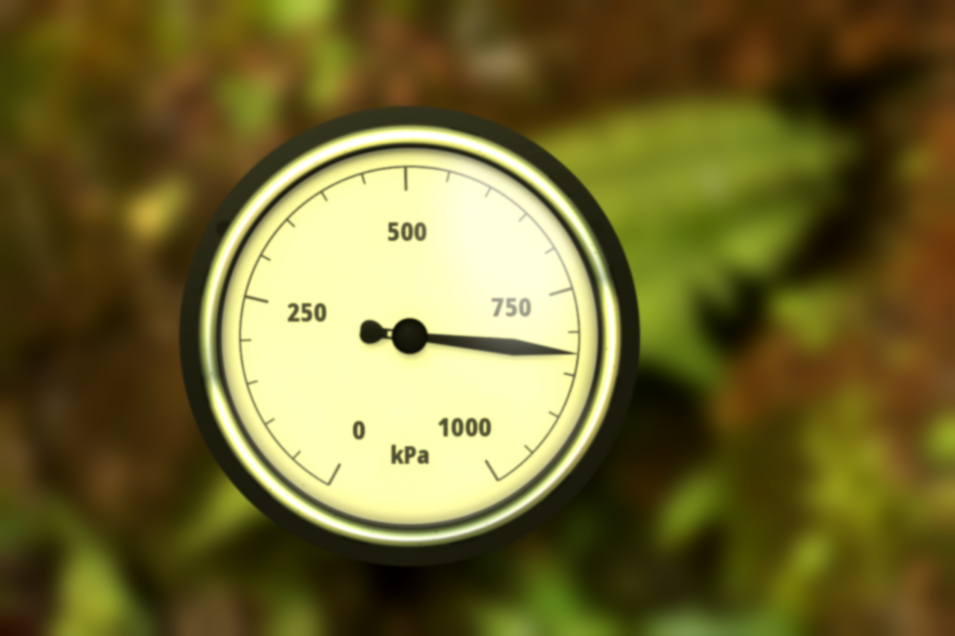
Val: 825 kPa
